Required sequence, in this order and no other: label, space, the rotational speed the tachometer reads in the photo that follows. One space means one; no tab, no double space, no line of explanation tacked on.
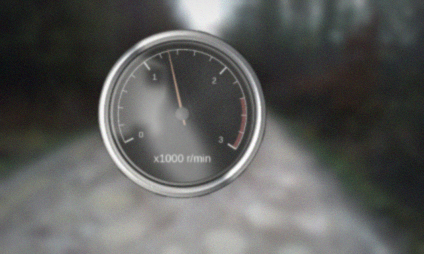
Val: 1300 rpm
